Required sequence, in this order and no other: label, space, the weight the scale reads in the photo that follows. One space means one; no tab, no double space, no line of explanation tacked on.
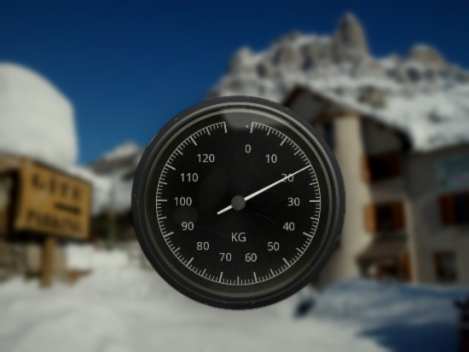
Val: 20 kg
